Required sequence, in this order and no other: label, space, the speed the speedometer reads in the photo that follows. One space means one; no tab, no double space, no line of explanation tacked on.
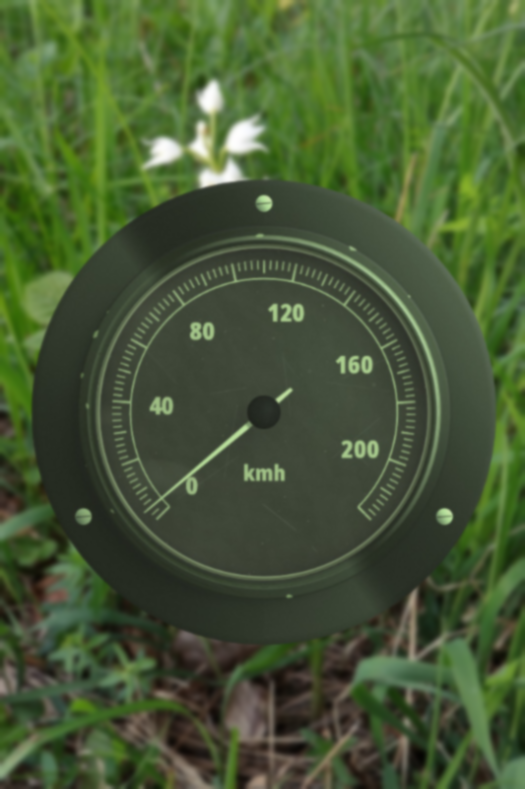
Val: 4 km/h
